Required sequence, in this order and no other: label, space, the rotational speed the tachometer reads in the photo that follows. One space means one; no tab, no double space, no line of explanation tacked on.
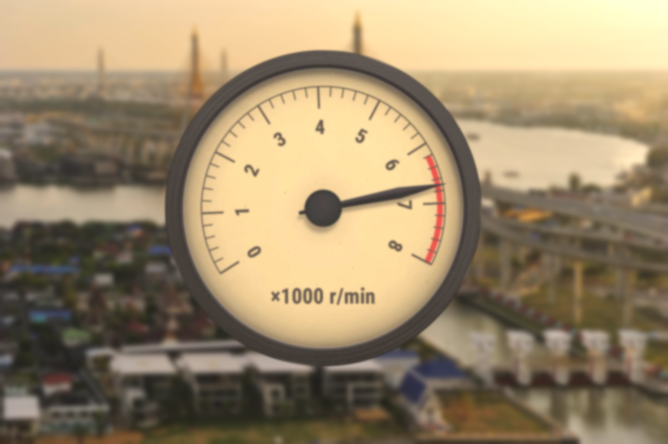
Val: 6700 rpm
